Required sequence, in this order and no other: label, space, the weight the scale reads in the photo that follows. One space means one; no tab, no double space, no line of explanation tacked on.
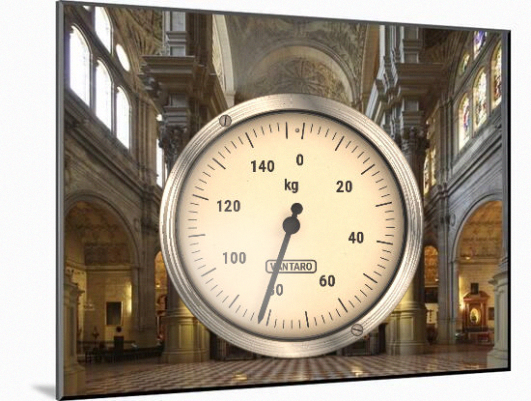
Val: 82 kg
